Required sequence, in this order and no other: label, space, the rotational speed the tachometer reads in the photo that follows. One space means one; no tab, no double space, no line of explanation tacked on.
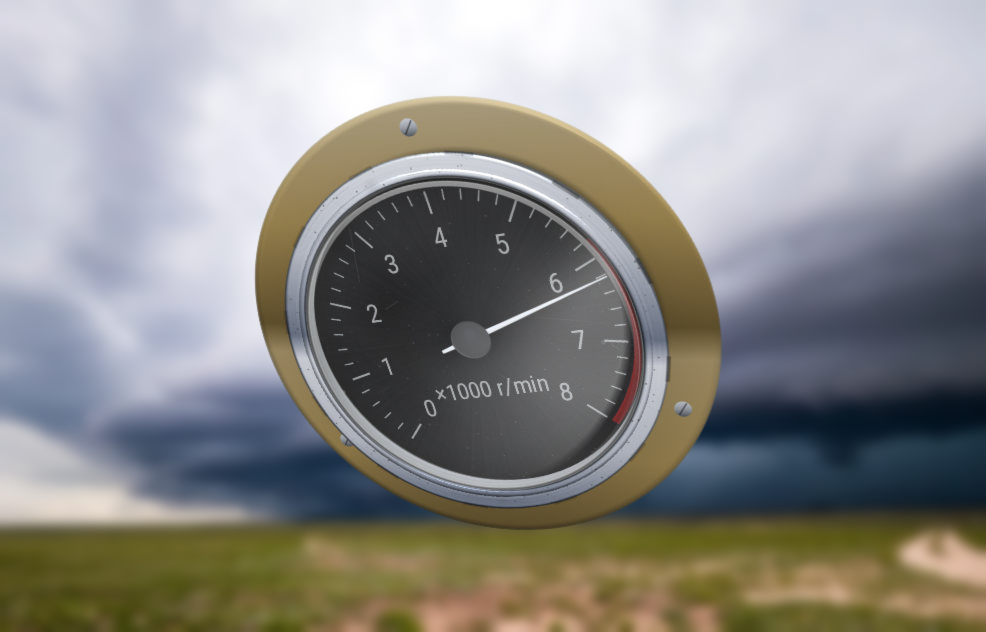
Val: 6200 rpm
